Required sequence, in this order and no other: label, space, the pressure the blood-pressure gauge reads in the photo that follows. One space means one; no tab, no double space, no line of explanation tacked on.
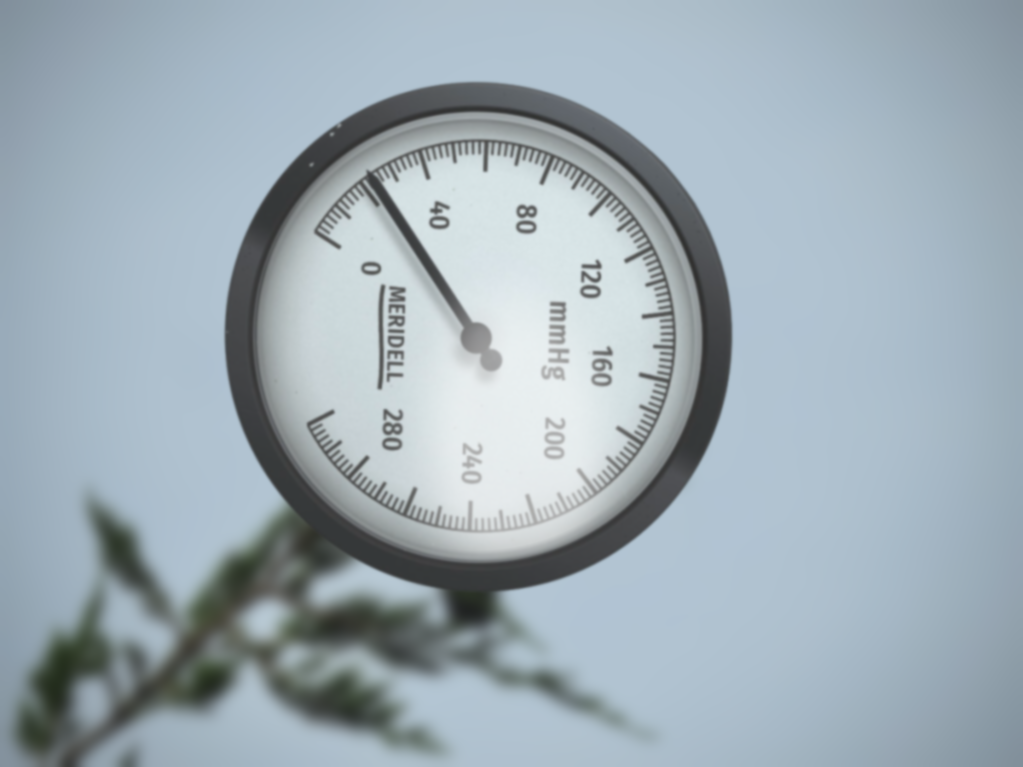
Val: 24 mmHg
